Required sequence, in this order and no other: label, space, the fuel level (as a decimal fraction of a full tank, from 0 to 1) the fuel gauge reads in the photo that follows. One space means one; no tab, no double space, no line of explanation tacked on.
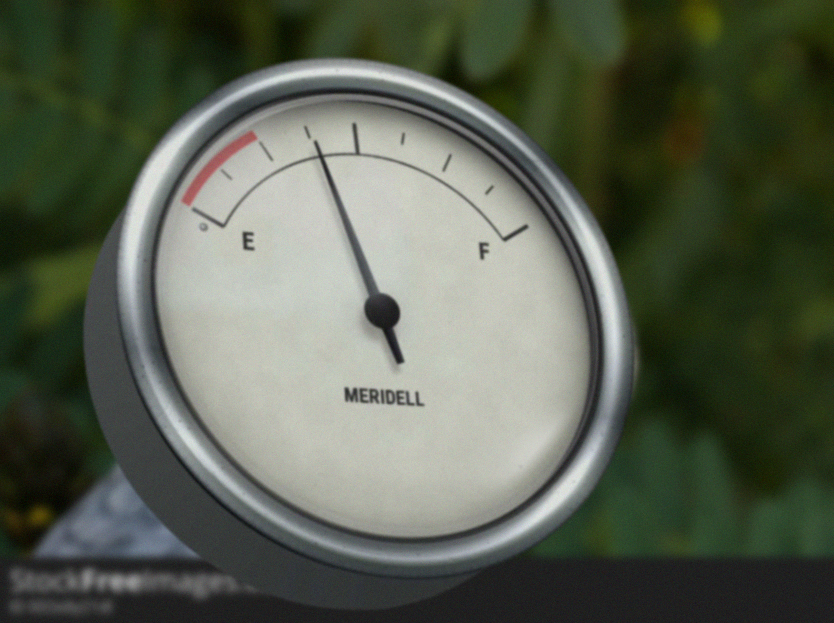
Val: 0.375
